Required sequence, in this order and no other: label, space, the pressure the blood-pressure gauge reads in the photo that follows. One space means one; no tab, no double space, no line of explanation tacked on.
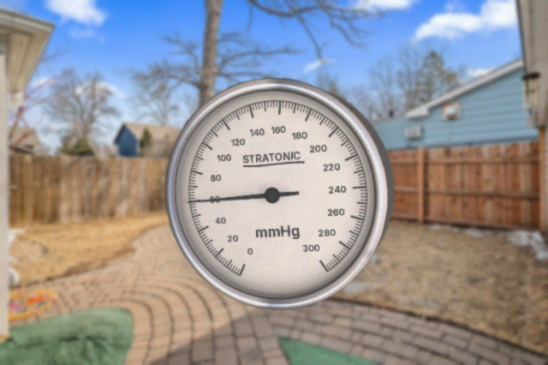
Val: 60 mmHg
